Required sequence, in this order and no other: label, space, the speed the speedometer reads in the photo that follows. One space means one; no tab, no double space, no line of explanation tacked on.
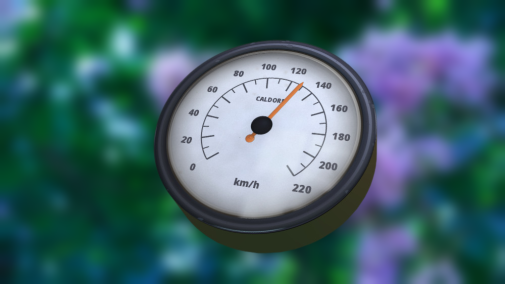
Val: 130 km/h
